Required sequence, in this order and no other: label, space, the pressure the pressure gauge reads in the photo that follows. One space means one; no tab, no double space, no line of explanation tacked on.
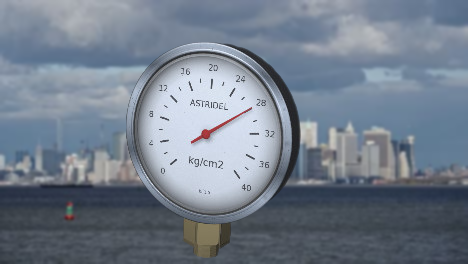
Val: 28 kg/cm²
